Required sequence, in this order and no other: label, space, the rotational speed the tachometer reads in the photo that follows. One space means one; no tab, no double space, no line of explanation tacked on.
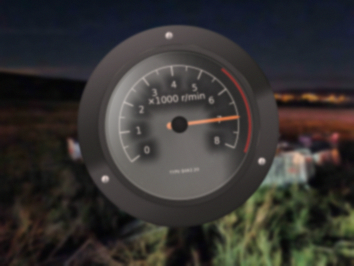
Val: 7000 rpm
